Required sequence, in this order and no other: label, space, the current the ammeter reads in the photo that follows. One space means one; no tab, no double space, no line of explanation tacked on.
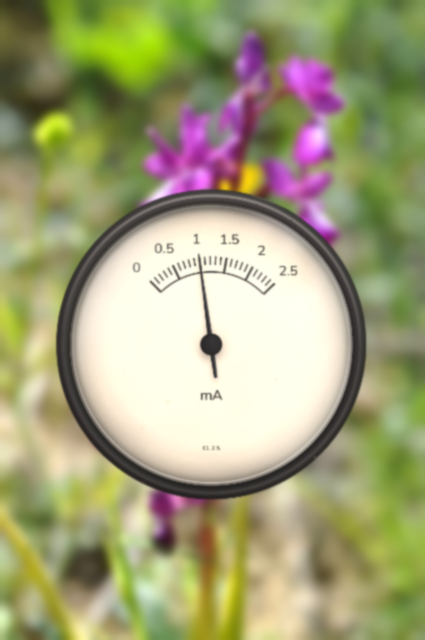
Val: 1 mA
